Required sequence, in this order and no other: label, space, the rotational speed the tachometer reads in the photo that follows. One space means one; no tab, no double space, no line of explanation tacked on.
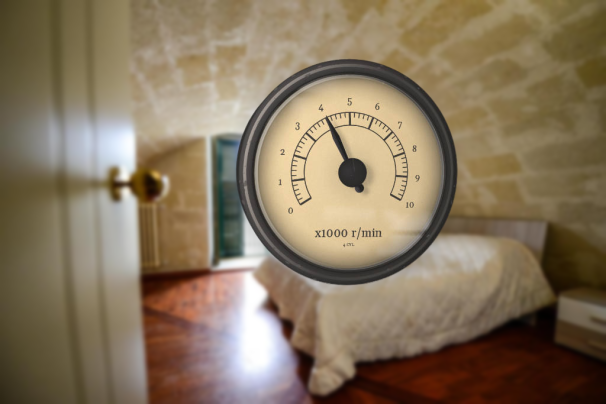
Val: 4000 rpm
